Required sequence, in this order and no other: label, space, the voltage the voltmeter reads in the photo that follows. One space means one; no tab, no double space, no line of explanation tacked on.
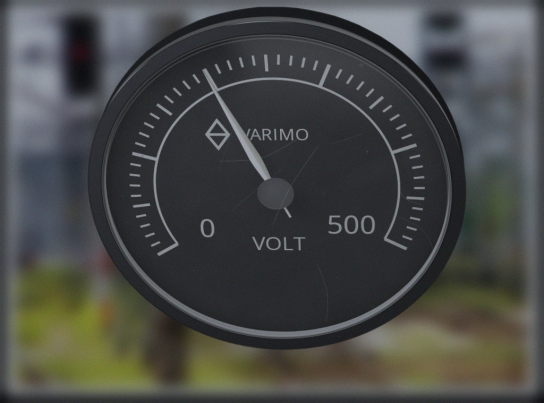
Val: 200 V
